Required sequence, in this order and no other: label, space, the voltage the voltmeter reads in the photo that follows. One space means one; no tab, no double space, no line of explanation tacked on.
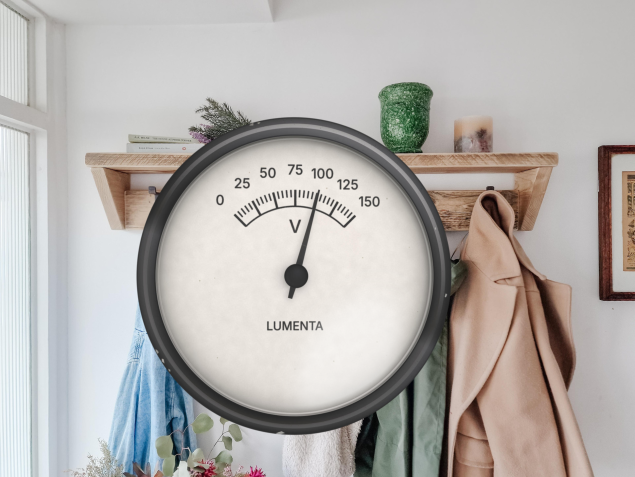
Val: 100 V
